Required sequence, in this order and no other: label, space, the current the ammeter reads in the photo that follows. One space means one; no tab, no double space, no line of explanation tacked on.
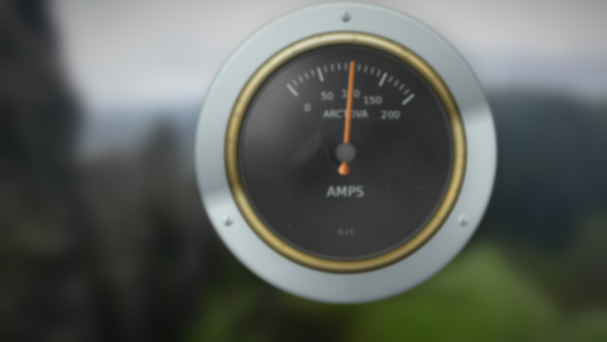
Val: 100 A
